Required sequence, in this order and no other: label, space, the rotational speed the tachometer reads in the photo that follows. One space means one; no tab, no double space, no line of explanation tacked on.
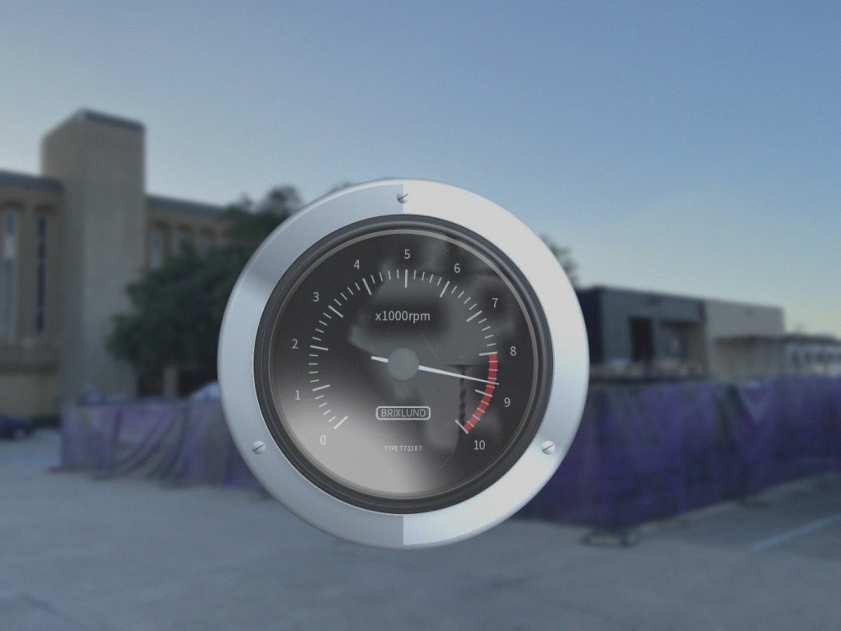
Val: 8700 rpm
